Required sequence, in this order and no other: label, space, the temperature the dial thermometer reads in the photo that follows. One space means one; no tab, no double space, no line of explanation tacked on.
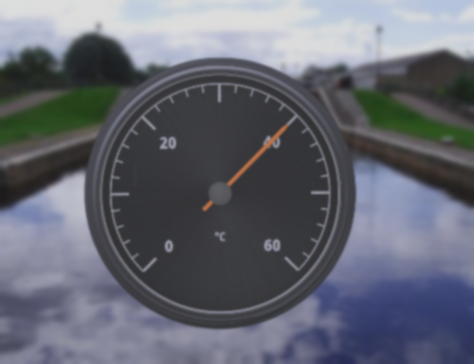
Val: 40 °C
